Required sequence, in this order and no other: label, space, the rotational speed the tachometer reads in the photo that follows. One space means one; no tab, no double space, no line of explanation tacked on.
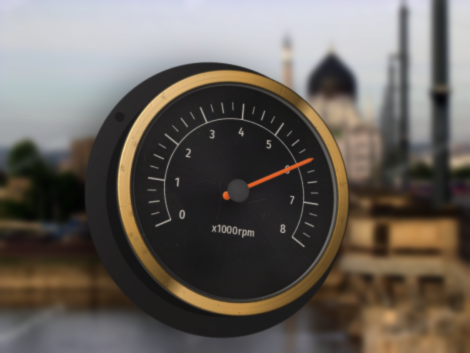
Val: 6000 rpm
